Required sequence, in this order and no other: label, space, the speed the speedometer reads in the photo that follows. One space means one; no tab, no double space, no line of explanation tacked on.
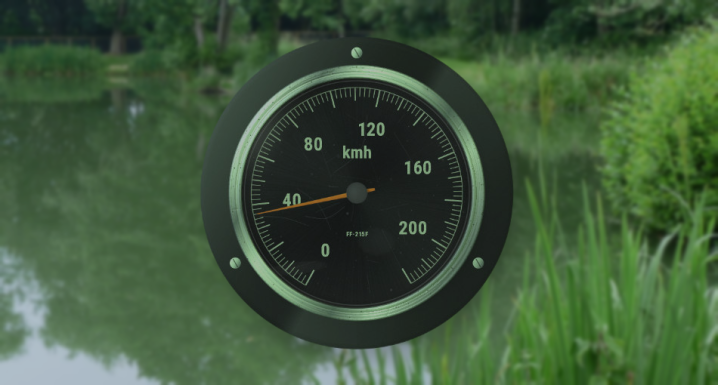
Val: 36 km/h
